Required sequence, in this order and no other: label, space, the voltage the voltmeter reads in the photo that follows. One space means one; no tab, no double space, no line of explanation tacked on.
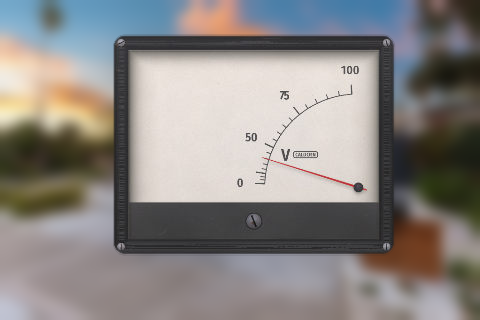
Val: 40 V
